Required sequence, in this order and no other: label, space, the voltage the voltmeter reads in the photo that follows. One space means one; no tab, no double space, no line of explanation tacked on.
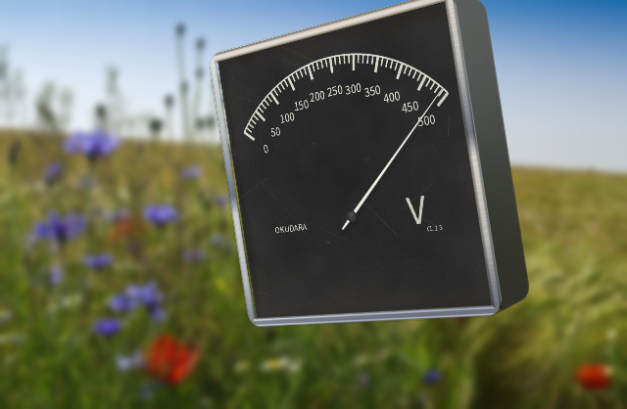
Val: 490 V
